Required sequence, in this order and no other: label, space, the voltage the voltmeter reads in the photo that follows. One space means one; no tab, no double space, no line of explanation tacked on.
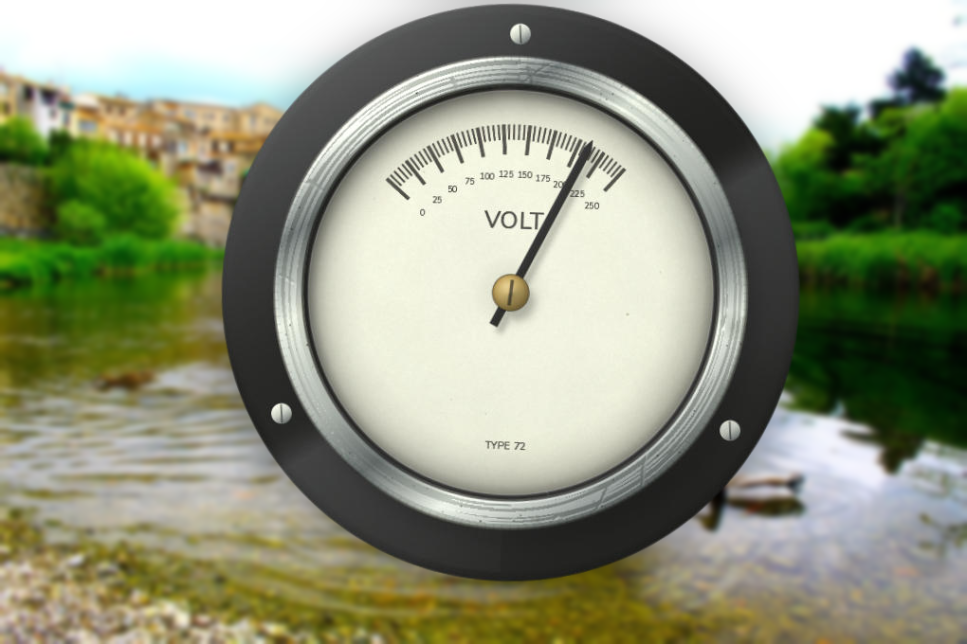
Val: 210 V
